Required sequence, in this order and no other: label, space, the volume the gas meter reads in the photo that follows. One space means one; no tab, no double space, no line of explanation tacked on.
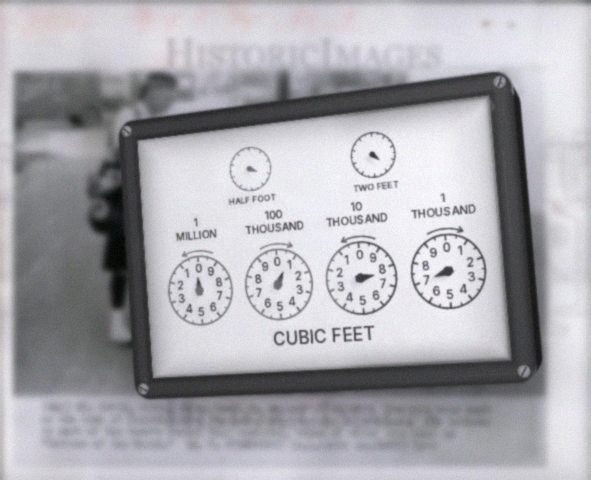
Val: 7700 ft³
